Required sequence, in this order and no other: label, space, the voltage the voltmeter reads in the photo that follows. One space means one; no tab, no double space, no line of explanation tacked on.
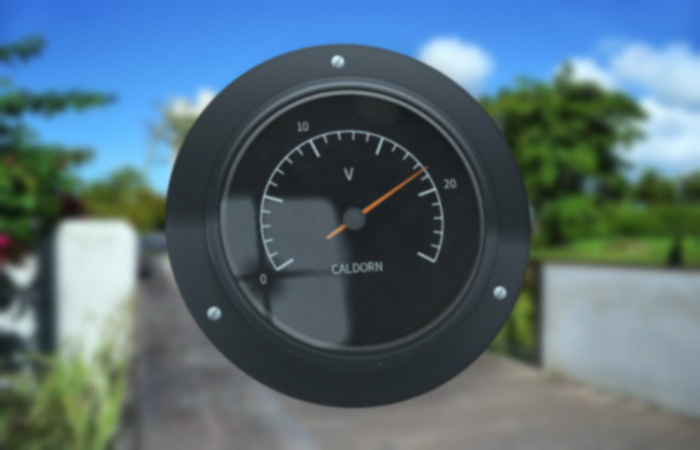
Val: 18.5 V
